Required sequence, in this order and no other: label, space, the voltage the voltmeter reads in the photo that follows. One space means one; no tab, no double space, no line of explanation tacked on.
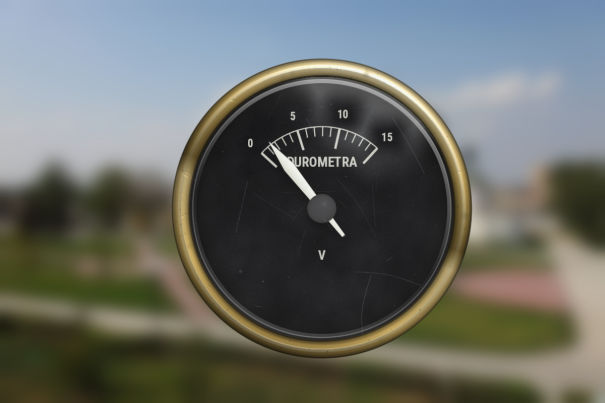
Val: 1.5 V
